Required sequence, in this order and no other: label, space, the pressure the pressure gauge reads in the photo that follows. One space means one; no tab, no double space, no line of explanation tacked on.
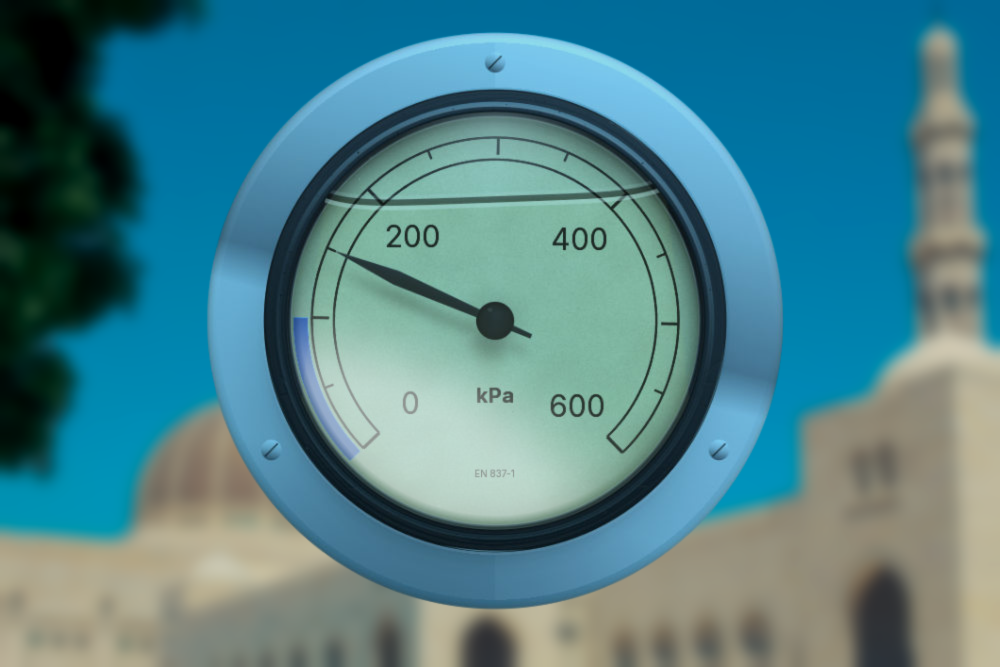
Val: 150 kPa
